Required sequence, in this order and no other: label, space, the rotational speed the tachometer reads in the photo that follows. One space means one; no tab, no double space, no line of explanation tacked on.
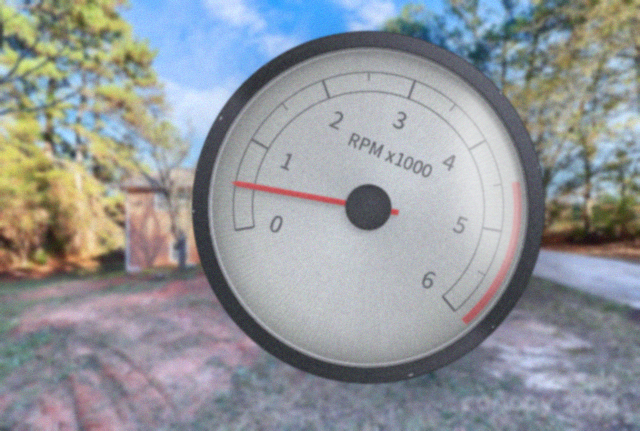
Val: 500 rpm
